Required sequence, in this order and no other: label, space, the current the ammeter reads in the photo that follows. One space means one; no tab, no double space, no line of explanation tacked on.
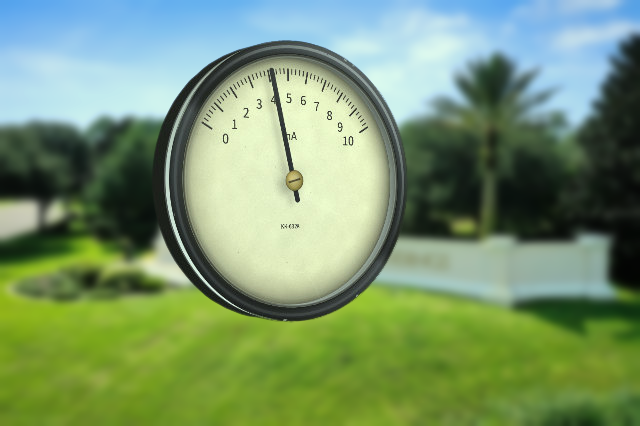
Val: 4 mA
